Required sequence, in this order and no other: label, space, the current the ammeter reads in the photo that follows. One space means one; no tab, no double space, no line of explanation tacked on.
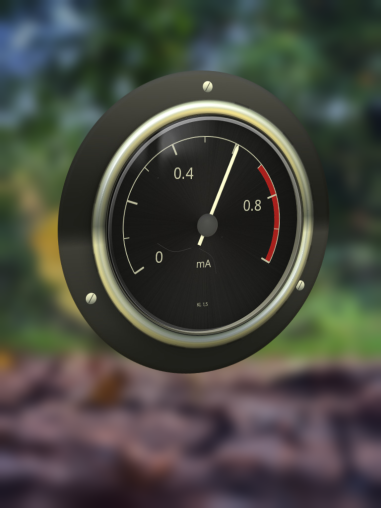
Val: 0.6 mA
